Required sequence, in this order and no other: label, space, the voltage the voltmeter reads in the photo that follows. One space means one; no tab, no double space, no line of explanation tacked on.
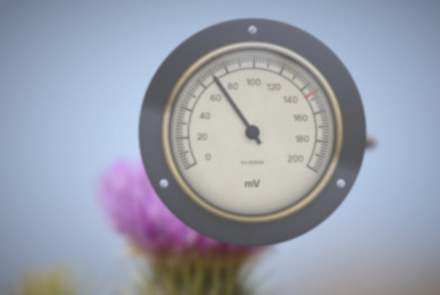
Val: 70 mV
